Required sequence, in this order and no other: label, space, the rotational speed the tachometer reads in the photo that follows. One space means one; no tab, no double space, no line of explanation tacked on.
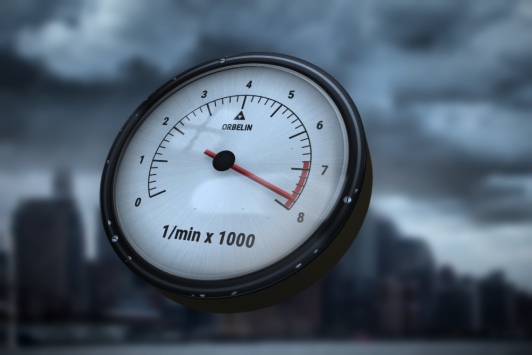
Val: 7800 rpm
